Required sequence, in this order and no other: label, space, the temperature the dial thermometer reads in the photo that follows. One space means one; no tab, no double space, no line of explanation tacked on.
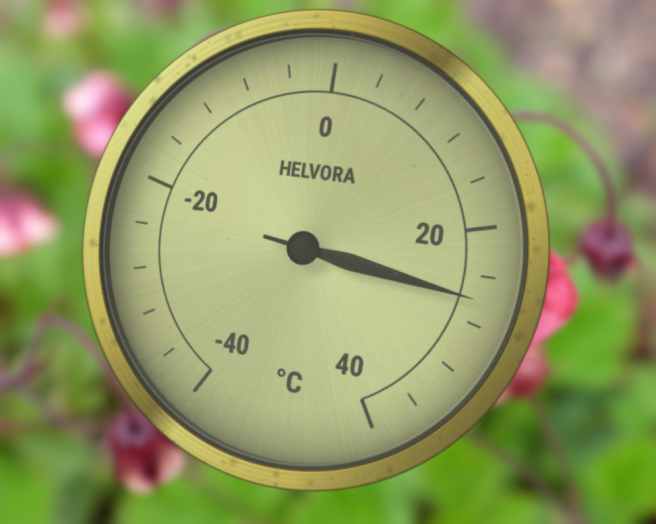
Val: 26 °C
